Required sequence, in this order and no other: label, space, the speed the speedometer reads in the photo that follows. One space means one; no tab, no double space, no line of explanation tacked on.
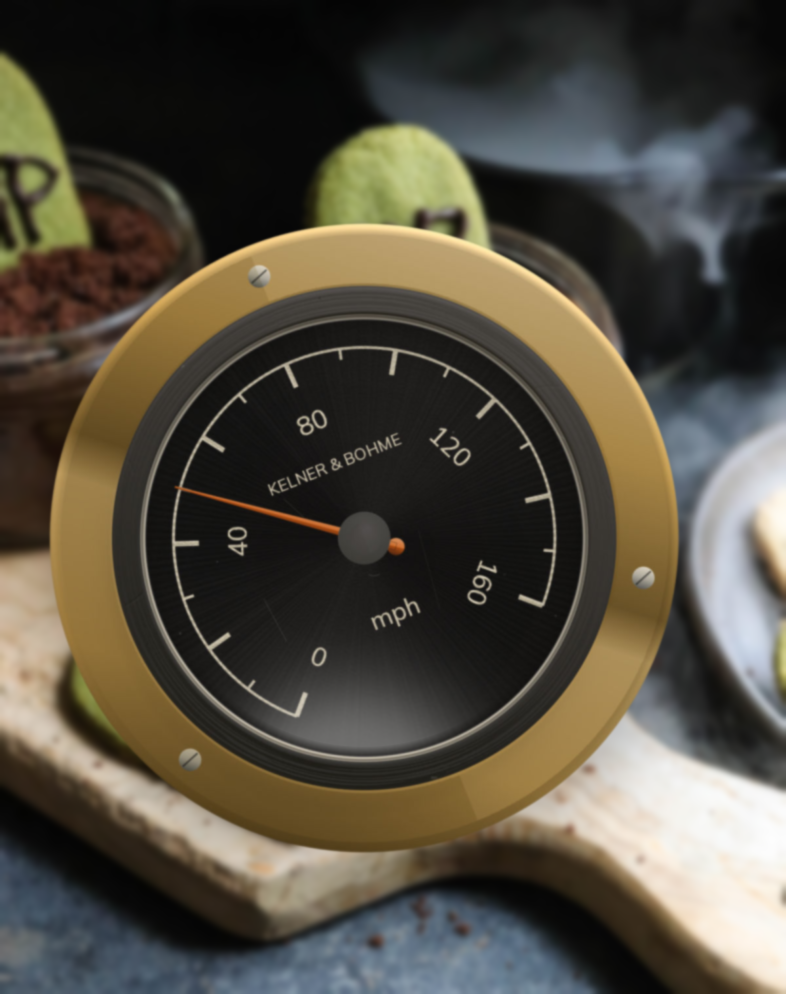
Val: 50 mph
